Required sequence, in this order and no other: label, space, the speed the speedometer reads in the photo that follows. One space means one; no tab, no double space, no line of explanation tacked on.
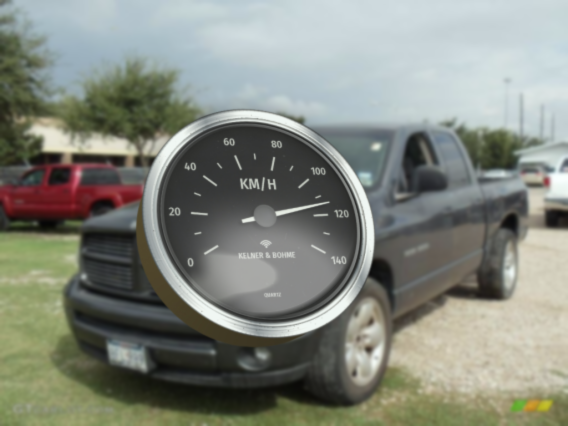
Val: 115 km/h
